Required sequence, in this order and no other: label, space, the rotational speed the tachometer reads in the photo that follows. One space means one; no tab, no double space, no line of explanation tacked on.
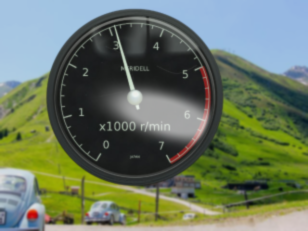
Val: 3100 rpm
